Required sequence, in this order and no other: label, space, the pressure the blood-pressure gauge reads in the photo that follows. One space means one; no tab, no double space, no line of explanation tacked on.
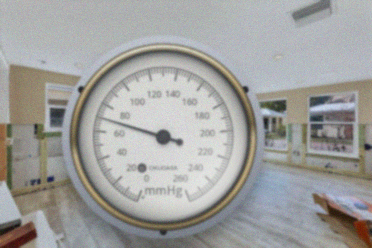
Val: 70 mmHg
